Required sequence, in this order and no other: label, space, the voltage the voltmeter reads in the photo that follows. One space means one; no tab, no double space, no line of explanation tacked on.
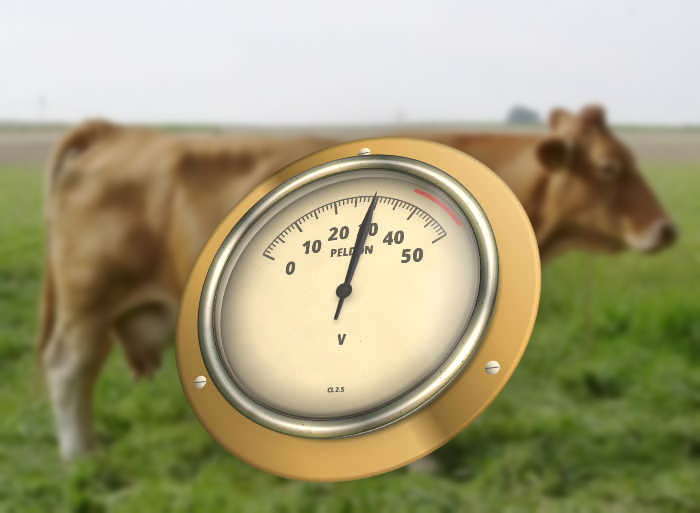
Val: 30 V
